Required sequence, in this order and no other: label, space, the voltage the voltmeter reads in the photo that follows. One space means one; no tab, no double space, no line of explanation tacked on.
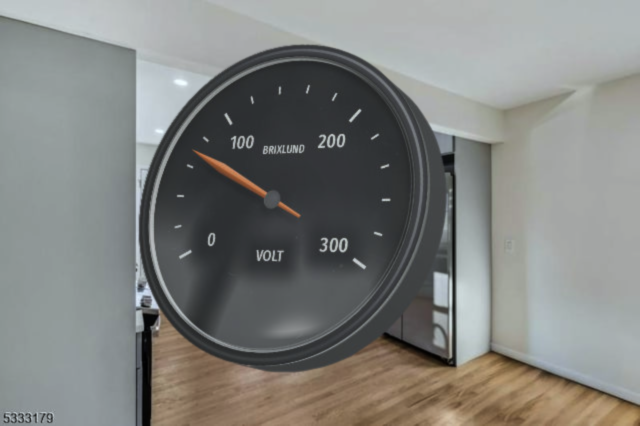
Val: 70 V
